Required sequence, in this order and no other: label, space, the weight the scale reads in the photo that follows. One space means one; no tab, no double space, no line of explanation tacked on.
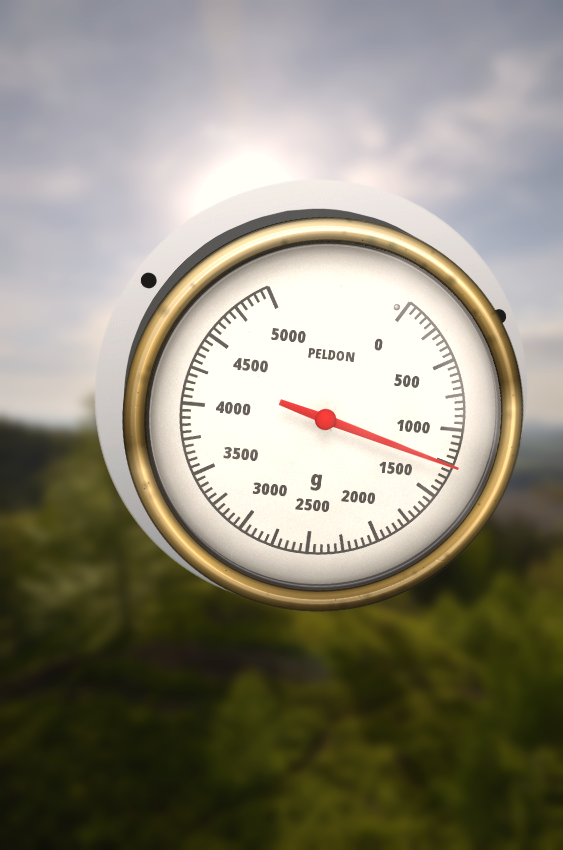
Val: 1250 g
